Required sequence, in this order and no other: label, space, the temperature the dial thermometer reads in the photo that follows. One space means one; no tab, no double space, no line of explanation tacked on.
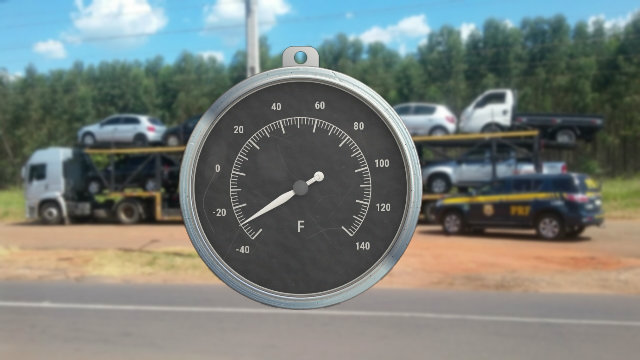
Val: -30 °F
